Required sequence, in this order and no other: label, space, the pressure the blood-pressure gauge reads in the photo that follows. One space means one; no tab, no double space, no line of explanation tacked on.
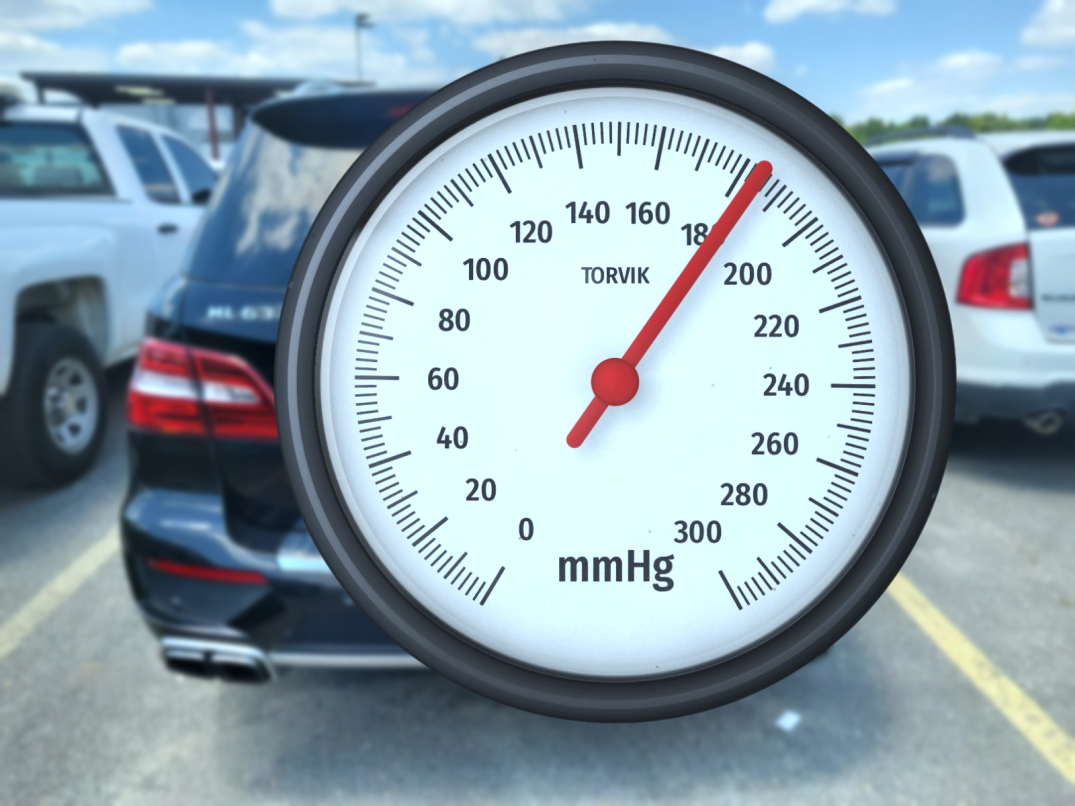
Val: 184 mmHg
